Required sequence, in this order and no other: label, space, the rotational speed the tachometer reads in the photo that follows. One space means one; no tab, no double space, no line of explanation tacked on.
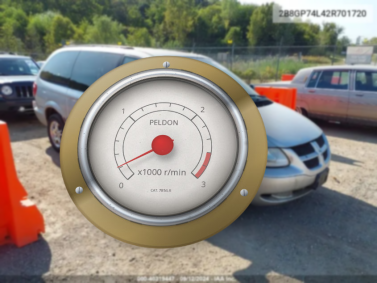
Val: 200 rpm
